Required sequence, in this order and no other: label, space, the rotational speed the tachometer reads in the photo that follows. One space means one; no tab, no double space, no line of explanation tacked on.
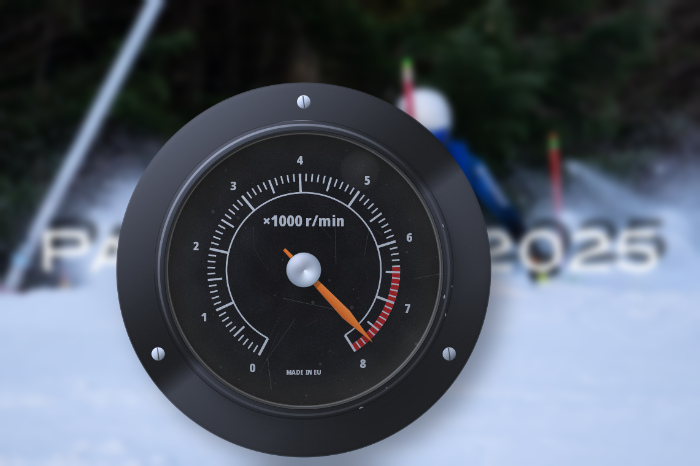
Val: 7700 rpm
